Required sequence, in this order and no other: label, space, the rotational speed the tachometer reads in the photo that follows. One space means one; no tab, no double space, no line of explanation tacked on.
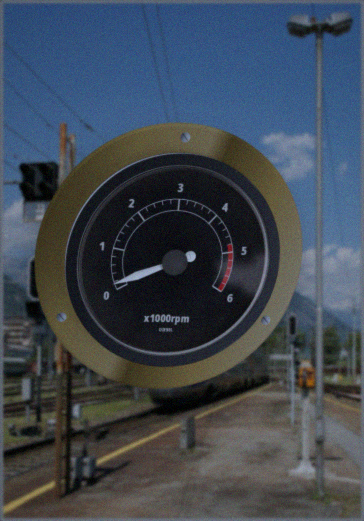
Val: 200 rpm
